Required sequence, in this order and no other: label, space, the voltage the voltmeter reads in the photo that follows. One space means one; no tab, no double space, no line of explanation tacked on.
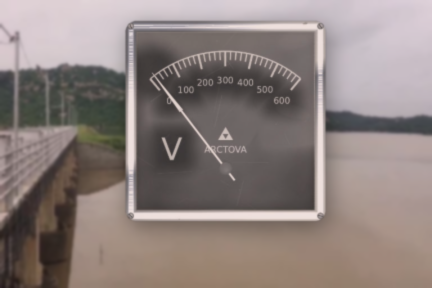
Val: 20 V
